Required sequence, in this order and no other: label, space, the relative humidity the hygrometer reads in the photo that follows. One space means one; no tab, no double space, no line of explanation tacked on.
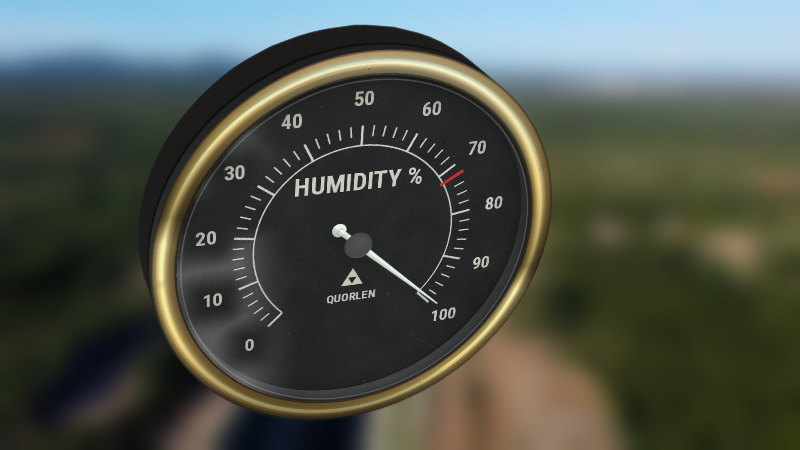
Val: 99 %
